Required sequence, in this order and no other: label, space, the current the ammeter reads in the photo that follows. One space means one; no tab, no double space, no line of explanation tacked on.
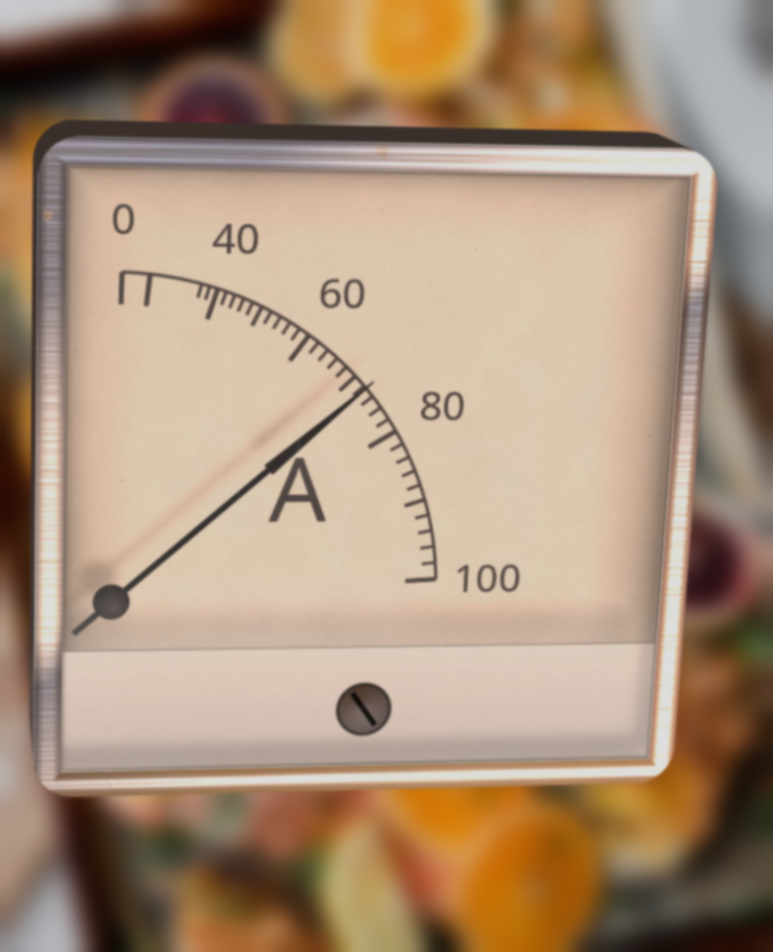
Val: 72 A
